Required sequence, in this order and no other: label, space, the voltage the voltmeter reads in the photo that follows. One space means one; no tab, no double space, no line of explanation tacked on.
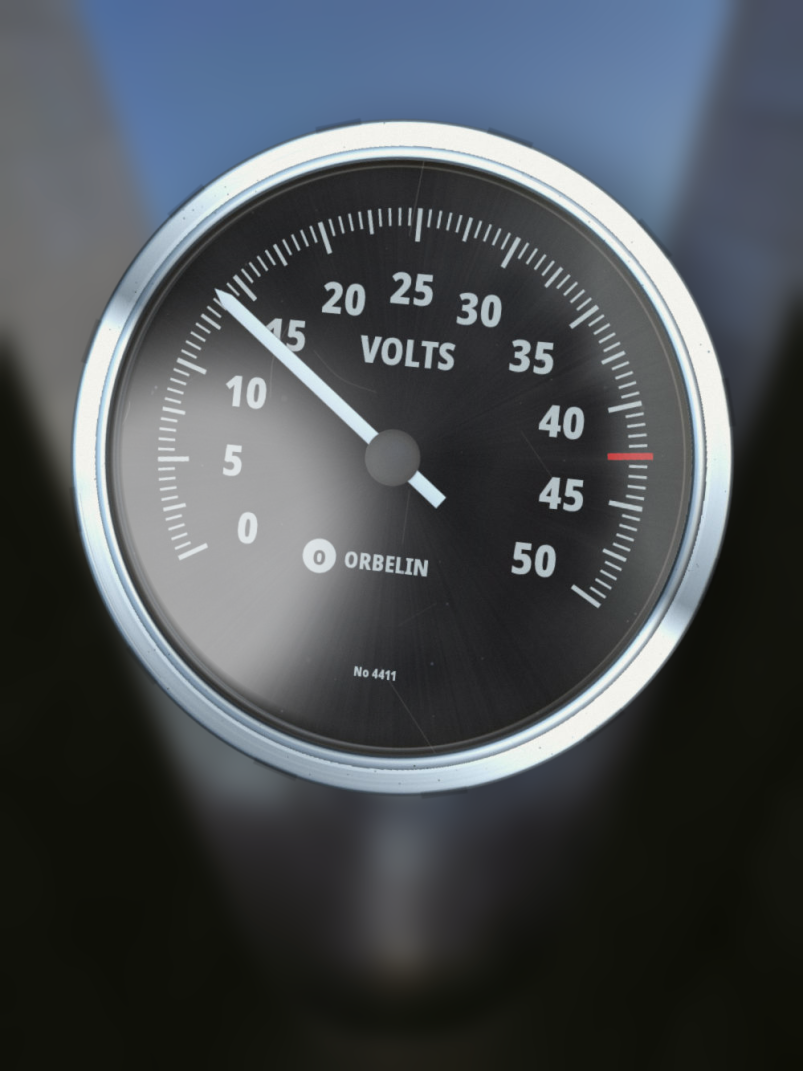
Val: 14 V
